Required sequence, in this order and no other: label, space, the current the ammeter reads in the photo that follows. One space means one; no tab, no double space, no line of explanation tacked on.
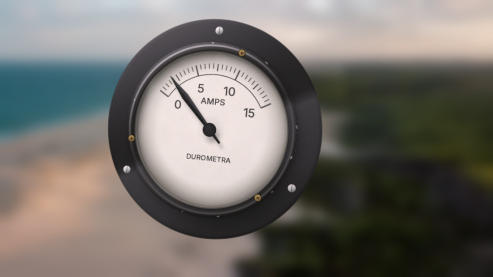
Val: 2 A
